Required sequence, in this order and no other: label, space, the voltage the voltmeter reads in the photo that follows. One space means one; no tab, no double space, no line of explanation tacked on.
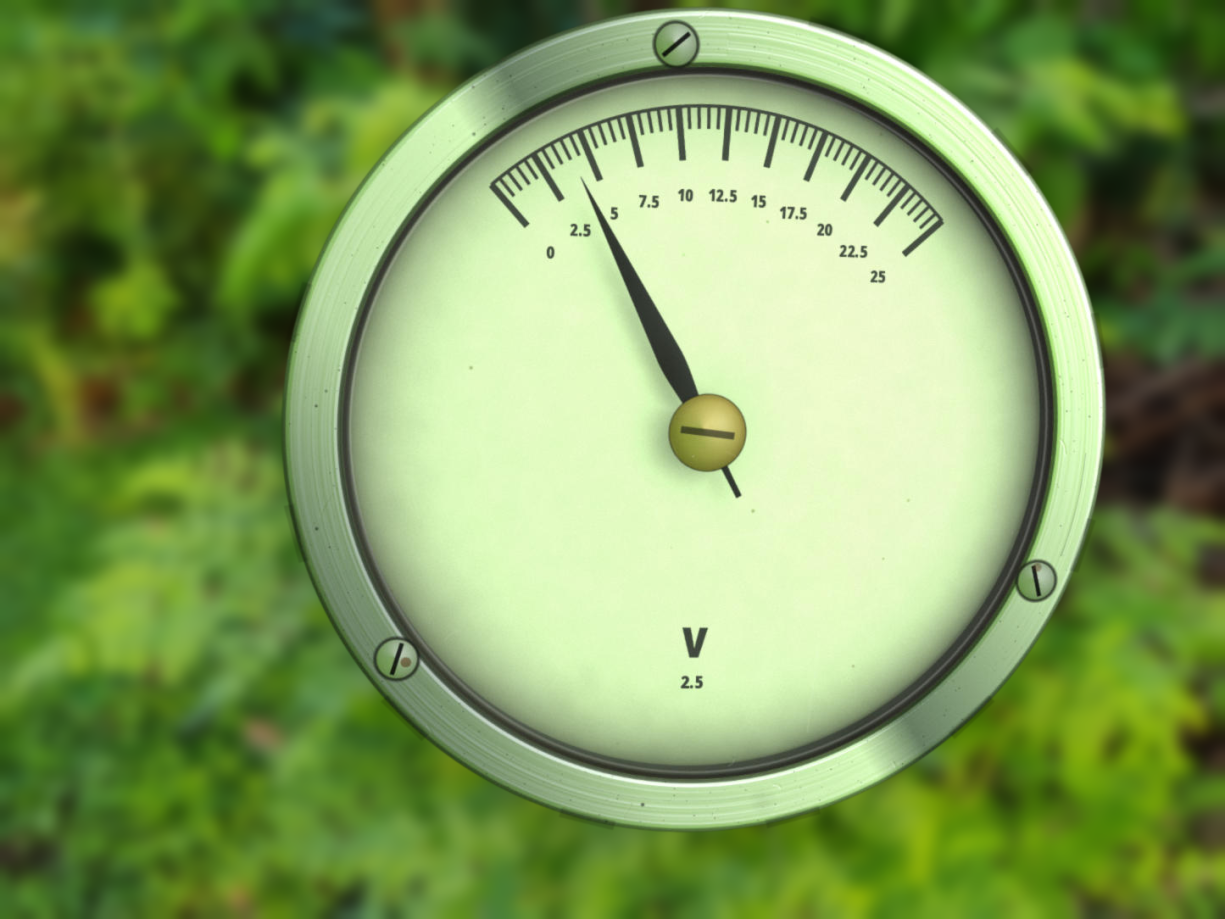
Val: 4 V
